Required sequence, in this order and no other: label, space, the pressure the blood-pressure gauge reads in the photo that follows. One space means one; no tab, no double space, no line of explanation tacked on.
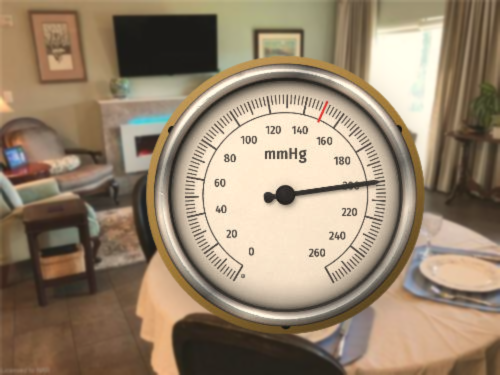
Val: 200 mmHg
